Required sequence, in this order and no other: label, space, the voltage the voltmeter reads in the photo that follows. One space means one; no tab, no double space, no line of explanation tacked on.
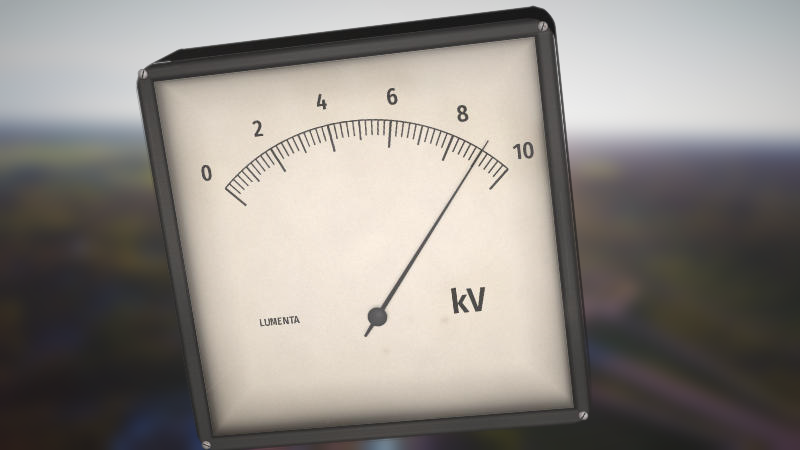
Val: 9 kV
